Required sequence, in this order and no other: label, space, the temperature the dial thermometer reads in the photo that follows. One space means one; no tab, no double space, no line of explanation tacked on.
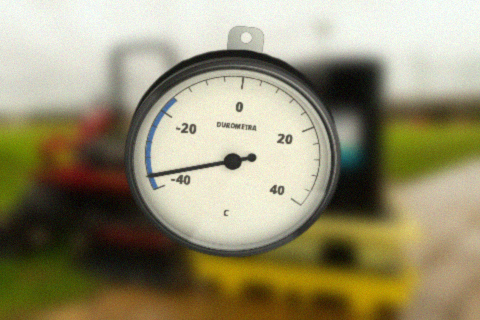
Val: -36 °C
